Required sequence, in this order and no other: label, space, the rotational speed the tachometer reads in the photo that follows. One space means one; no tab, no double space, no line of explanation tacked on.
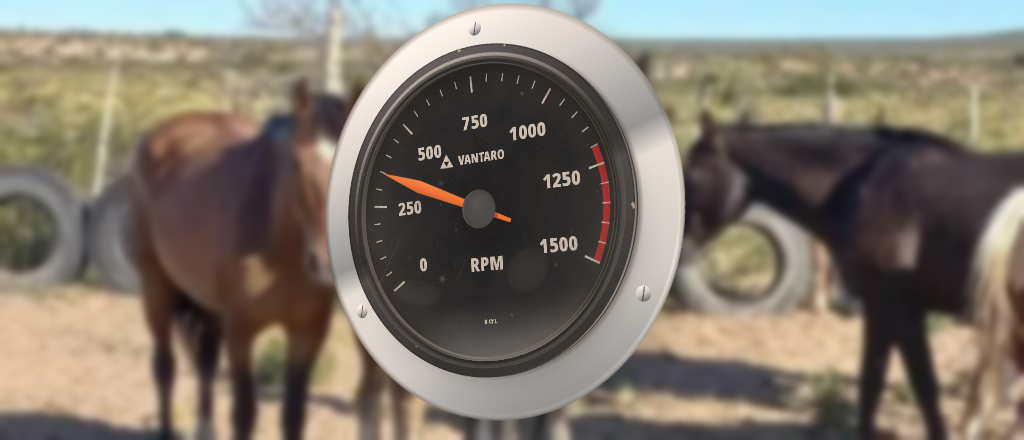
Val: 350 rpm
